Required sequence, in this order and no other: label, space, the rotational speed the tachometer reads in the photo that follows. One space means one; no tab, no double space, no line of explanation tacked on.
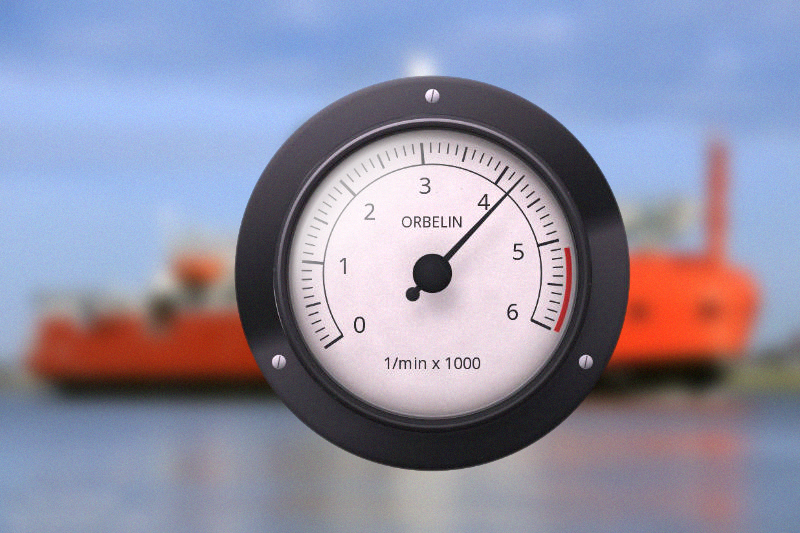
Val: 4200 rpm
